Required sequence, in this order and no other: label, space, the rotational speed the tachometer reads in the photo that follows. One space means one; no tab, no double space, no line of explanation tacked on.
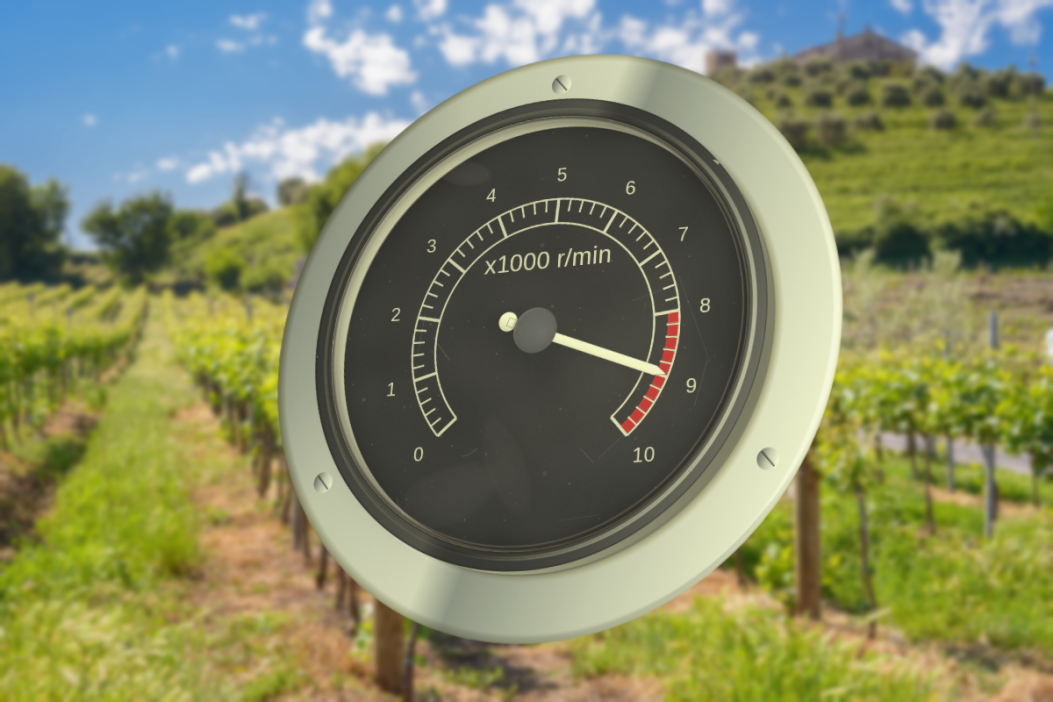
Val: 9000 rpm
